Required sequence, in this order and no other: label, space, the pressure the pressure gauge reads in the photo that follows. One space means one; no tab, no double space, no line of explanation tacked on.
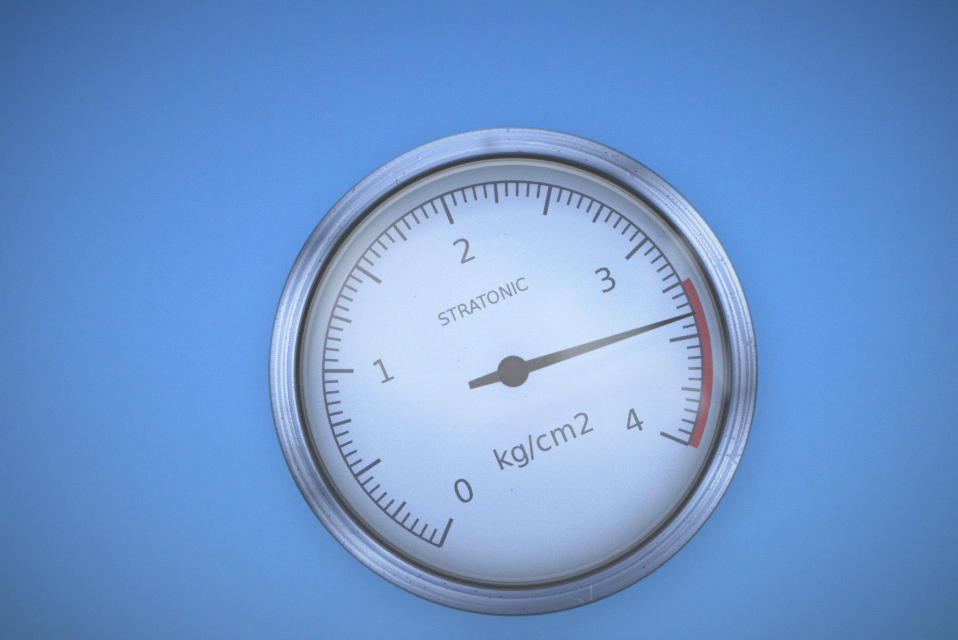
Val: 3.4 kg/cm²
